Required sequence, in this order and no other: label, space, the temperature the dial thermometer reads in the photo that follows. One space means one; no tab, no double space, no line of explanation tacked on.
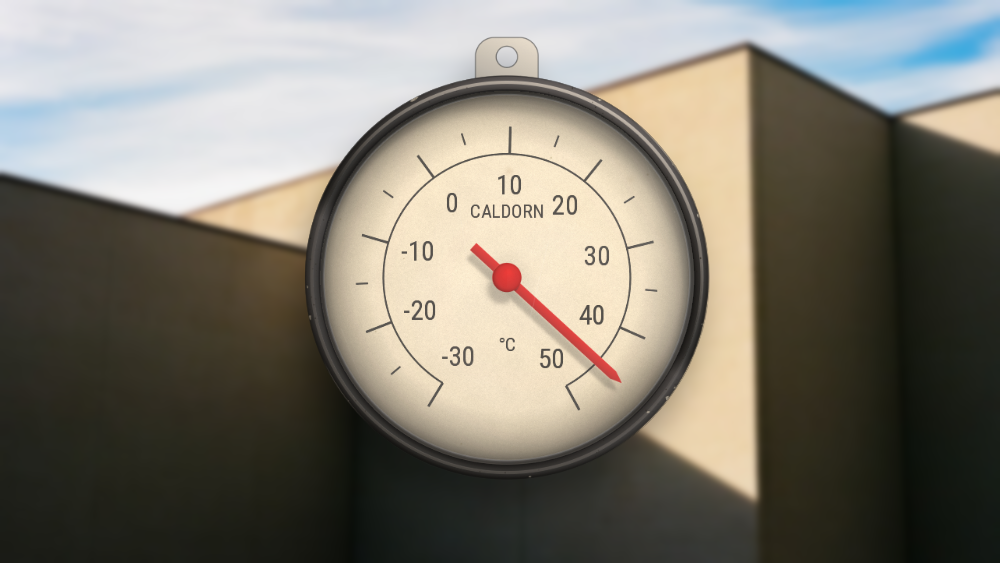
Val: 45 °C
